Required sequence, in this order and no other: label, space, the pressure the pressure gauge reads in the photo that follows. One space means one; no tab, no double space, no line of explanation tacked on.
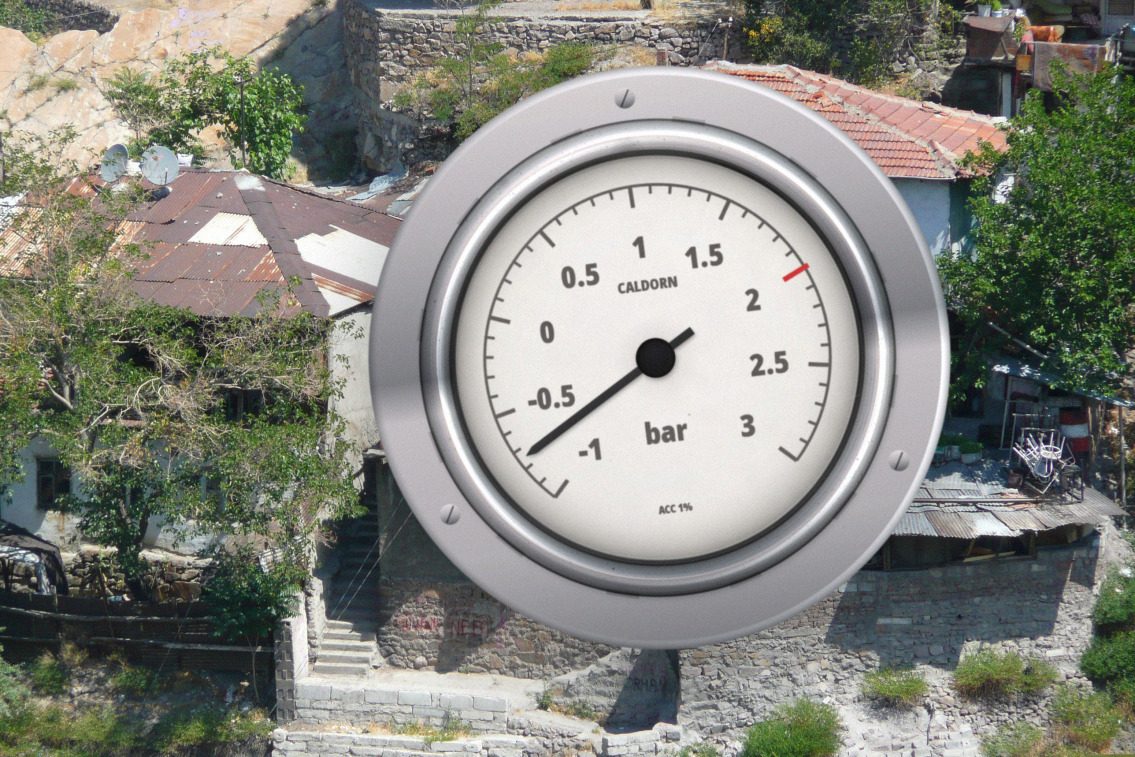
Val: -0.75 bar
